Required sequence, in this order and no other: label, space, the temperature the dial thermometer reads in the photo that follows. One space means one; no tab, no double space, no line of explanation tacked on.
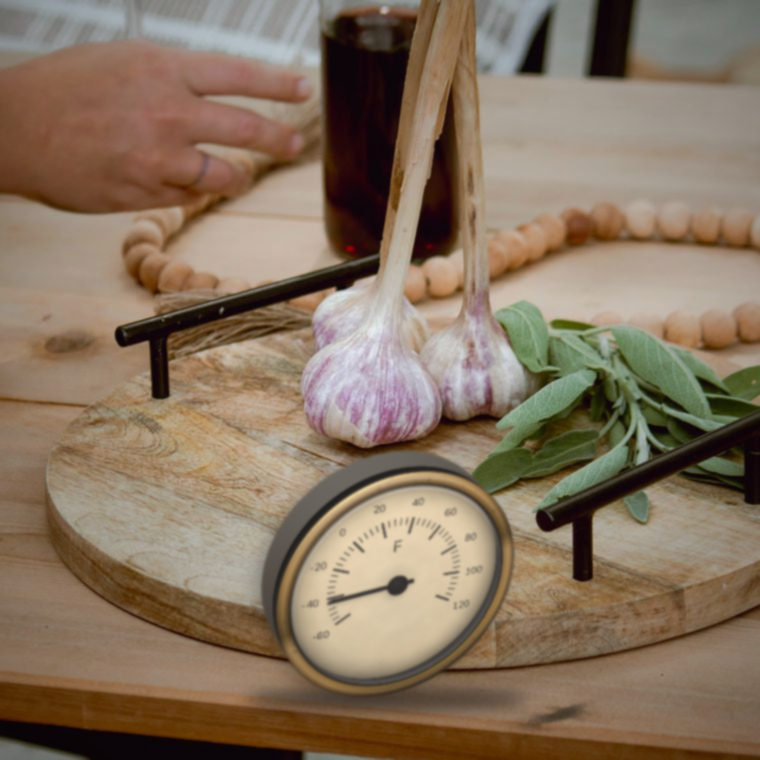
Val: -40 °F
